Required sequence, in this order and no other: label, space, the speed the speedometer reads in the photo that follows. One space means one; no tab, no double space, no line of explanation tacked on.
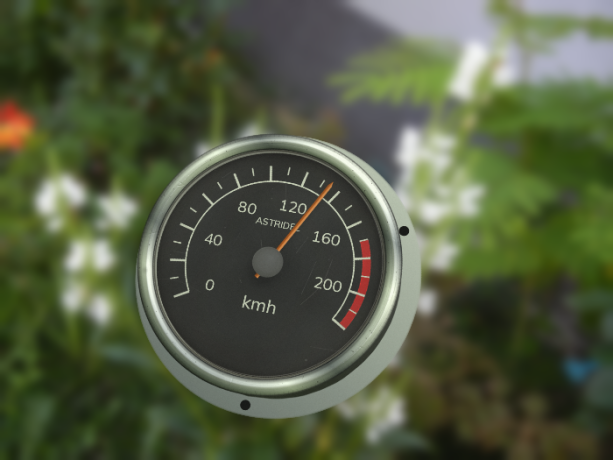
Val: 135 km/h
